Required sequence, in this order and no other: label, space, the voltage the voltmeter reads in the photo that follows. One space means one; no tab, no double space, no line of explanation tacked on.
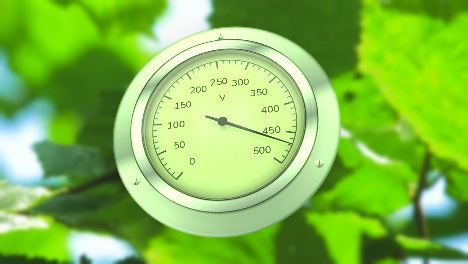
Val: 470 V
